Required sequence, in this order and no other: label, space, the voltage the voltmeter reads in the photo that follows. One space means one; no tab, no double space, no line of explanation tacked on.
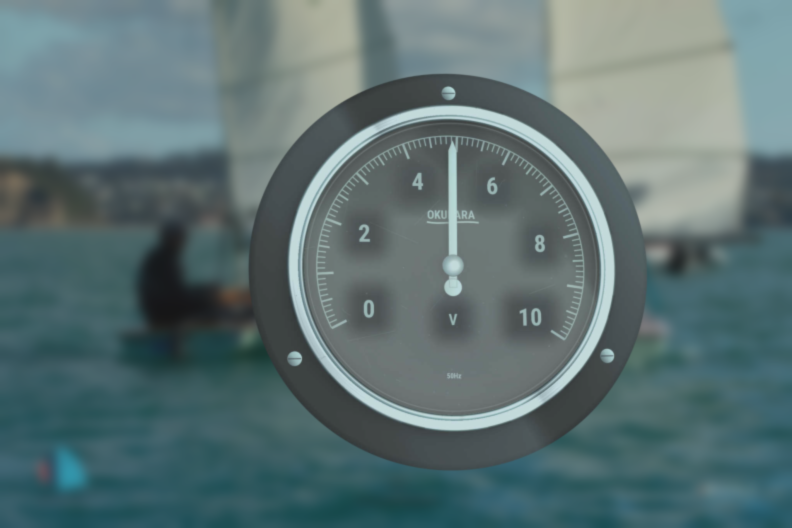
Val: 4.9 V
